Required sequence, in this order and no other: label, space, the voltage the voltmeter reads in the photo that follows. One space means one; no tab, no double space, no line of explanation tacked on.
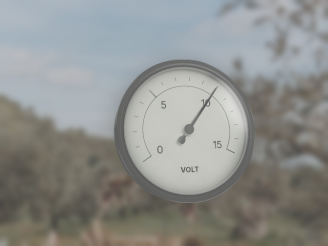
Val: 10 V
